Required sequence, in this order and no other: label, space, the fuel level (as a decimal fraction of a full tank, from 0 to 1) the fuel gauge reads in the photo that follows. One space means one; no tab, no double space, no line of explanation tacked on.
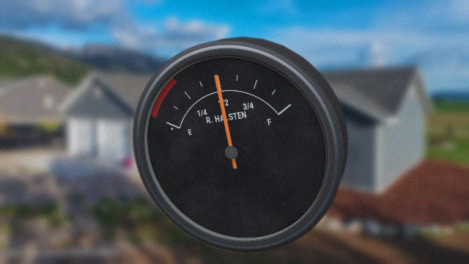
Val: 0.5
